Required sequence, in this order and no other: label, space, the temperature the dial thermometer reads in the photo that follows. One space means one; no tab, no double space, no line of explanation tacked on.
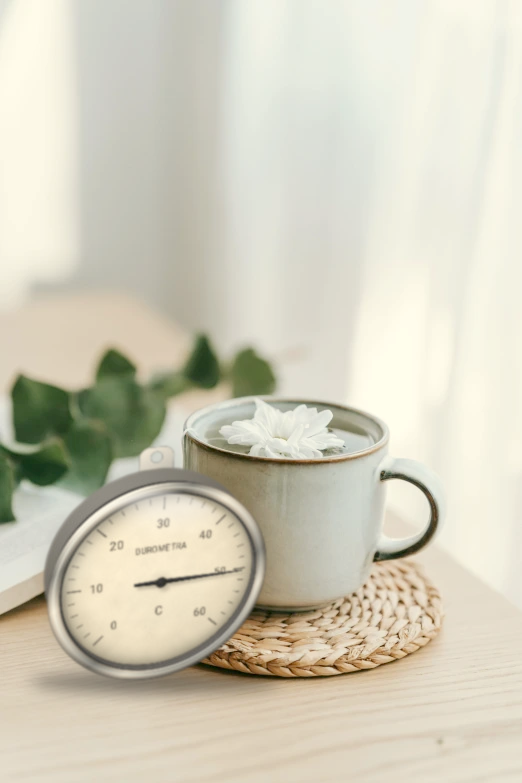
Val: 50 °C
